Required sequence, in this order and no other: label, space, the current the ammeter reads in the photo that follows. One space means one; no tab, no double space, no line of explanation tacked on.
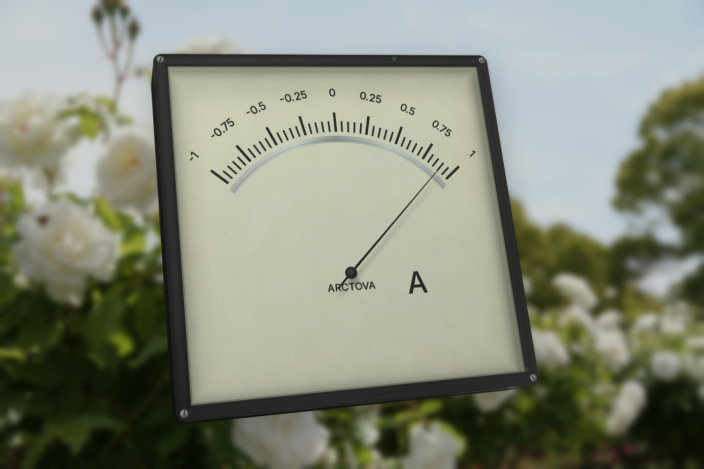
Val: 0.9 A
